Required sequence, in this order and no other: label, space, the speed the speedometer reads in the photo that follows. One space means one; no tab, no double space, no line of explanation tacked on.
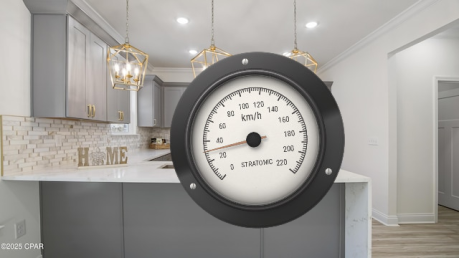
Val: 30 km/h
